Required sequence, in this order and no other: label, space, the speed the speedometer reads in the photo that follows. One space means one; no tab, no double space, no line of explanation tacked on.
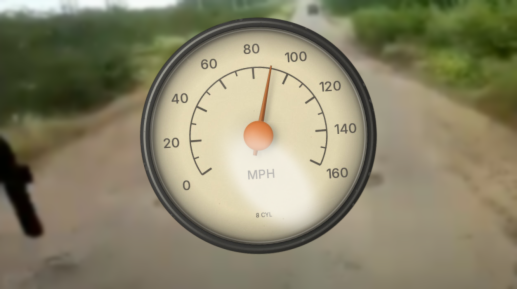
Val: 90 mph
